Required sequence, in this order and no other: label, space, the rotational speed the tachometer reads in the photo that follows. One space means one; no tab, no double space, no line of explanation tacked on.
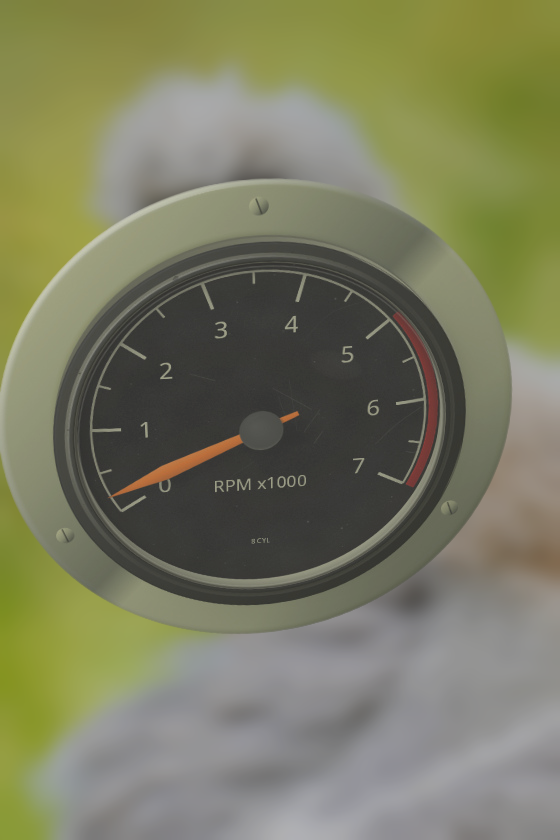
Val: 250 rpm
